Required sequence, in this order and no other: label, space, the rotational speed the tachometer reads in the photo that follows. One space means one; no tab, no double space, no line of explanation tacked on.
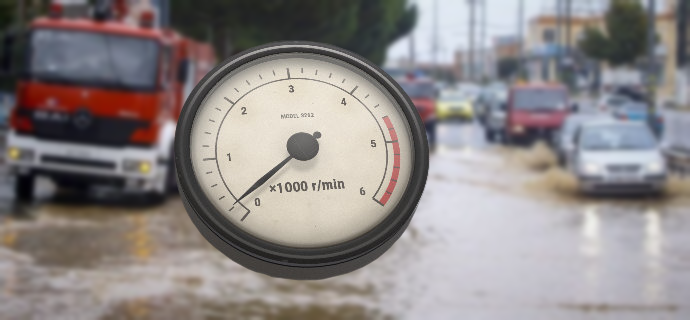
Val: 200 rpm
